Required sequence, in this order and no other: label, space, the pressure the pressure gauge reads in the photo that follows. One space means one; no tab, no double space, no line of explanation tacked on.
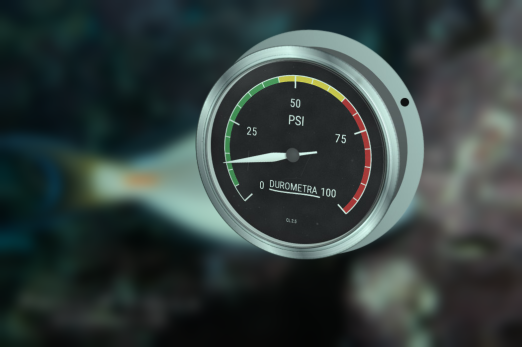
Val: 12.5 psi
